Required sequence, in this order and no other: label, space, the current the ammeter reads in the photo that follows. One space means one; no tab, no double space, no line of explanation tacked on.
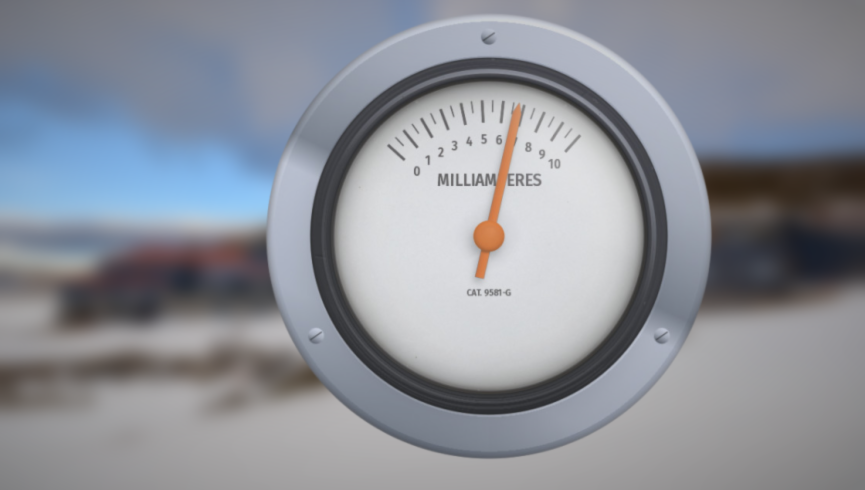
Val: 6.75 mA
